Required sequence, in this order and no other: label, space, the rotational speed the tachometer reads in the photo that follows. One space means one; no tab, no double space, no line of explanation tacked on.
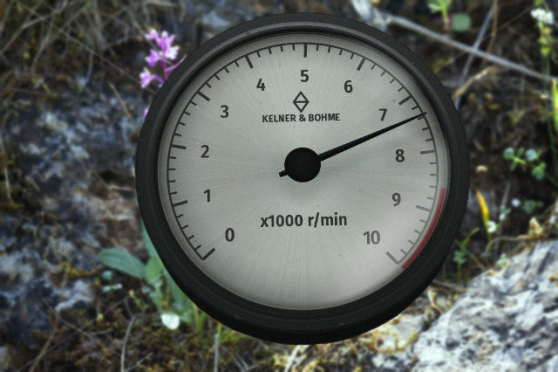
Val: 7400 rpm
